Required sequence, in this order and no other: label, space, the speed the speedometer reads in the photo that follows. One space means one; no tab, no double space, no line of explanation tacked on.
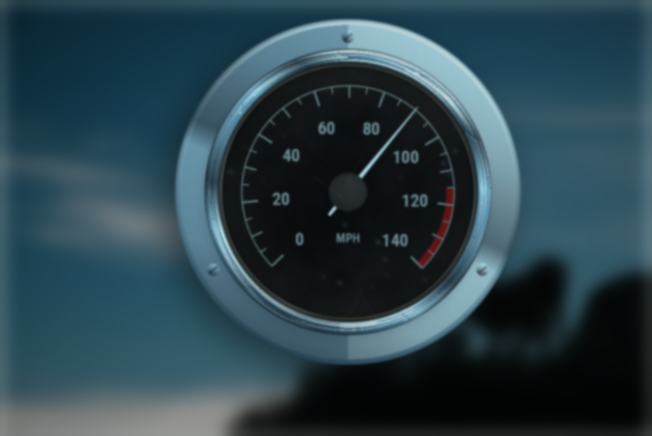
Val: 90 mph
